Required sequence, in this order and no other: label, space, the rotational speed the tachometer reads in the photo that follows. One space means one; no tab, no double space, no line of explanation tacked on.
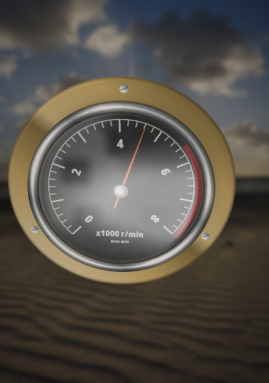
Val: 4600 rpm
